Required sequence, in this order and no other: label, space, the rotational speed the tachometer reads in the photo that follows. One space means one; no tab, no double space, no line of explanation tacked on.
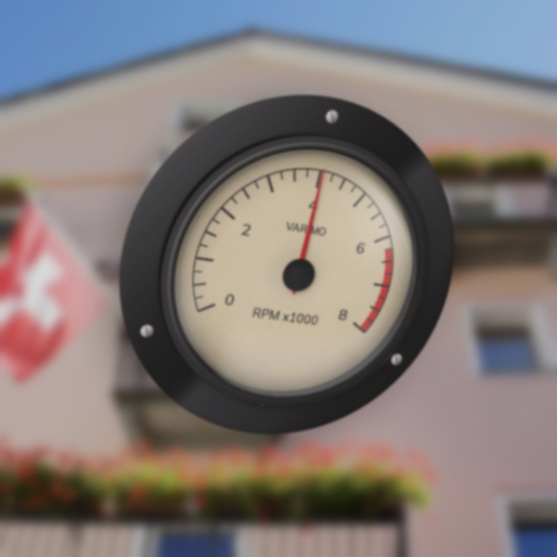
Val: 4000 rpm
